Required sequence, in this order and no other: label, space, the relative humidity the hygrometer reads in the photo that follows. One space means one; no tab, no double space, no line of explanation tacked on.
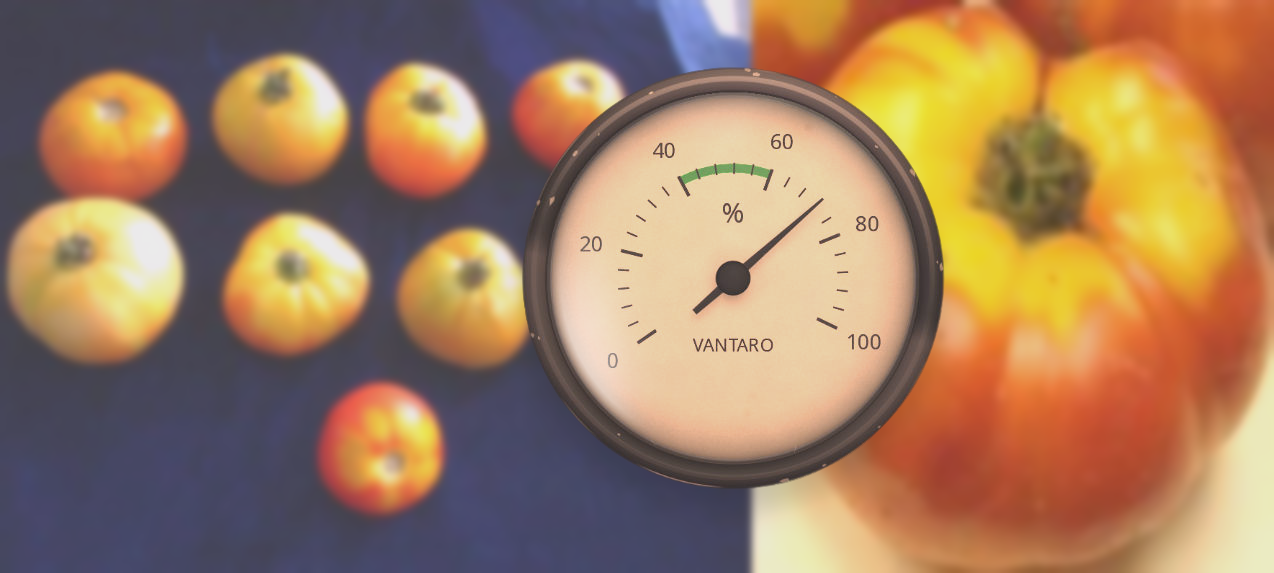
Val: 72 %
